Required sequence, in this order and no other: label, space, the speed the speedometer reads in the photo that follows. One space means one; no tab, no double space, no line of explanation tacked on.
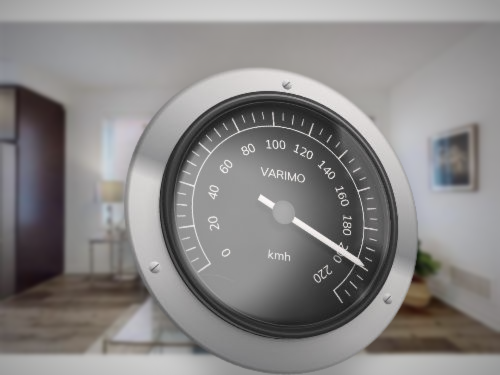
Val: 200 km/h
